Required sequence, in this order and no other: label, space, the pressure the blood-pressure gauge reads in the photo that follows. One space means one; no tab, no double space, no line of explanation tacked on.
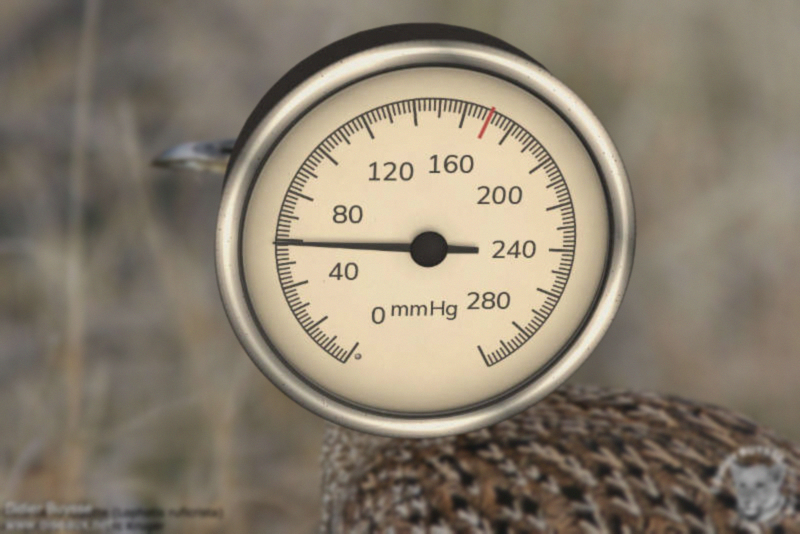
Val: 60 mmHg
